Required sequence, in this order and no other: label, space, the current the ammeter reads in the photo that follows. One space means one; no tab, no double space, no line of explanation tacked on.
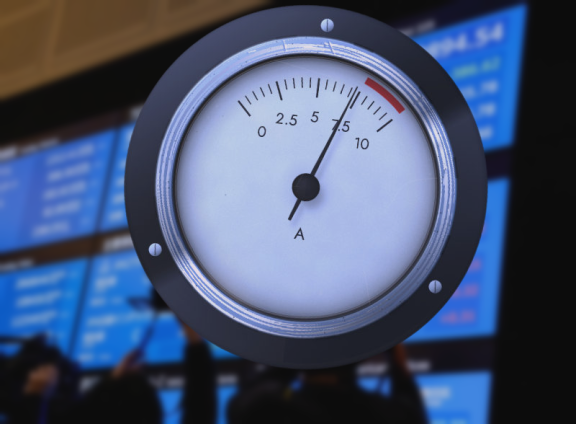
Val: 7.25 A
